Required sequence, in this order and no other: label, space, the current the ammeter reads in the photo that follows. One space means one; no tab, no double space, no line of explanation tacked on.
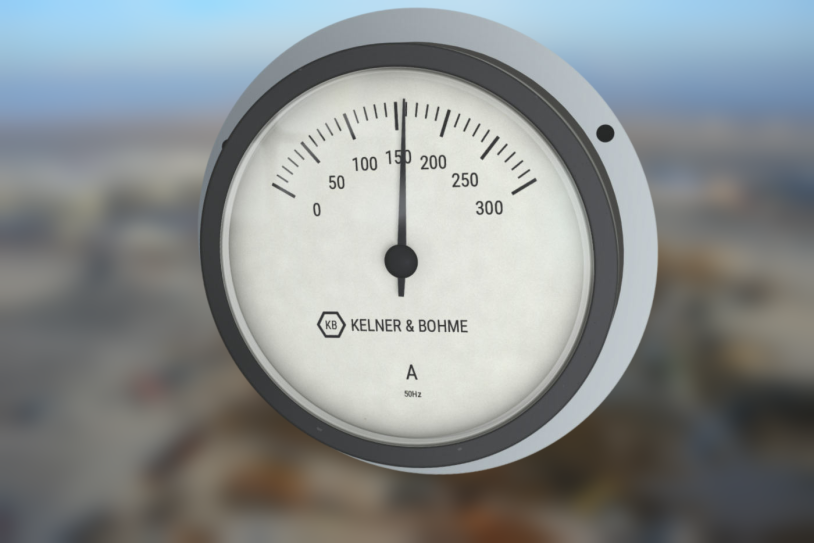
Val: 160 A
